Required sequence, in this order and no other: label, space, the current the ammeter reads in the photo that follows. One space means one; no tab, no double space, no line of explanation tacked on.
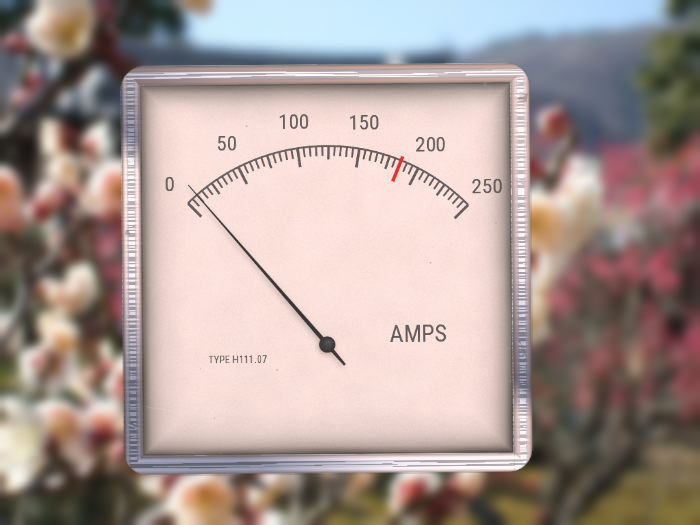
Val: 10 A
